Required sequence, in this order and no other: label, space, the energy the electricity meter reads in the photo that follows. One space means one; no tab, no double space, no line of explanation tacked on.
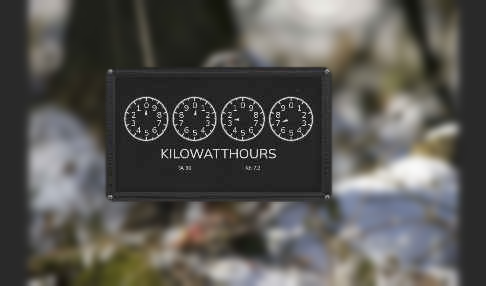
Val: 27 kWh
